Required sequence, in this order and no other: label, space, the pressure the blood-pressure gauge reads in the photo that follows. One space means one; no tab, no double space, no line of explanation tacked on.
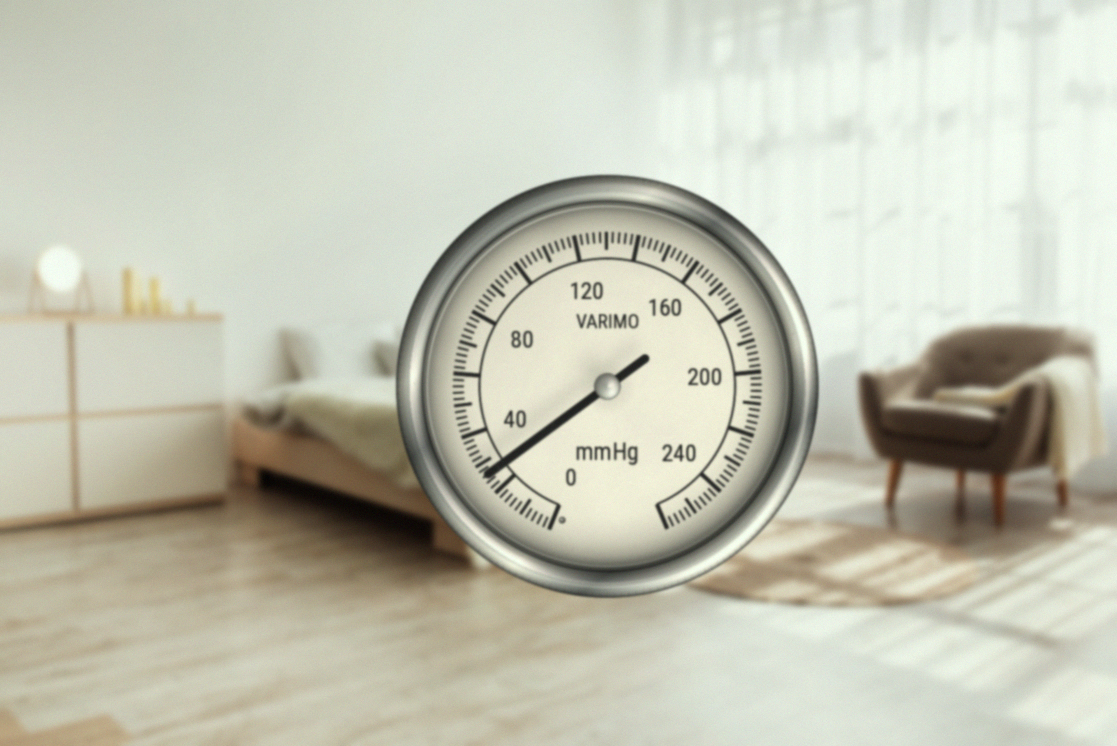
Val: 26 mmHg
